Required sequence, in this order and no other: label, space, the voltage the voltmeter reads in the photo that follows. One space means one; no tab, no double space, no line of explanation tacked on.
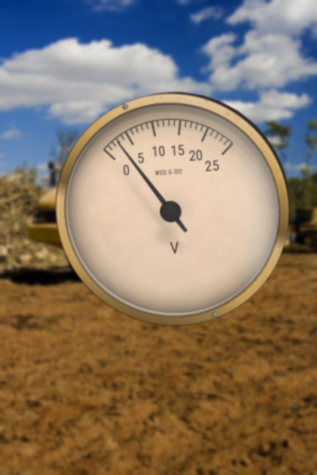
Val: 3 V
